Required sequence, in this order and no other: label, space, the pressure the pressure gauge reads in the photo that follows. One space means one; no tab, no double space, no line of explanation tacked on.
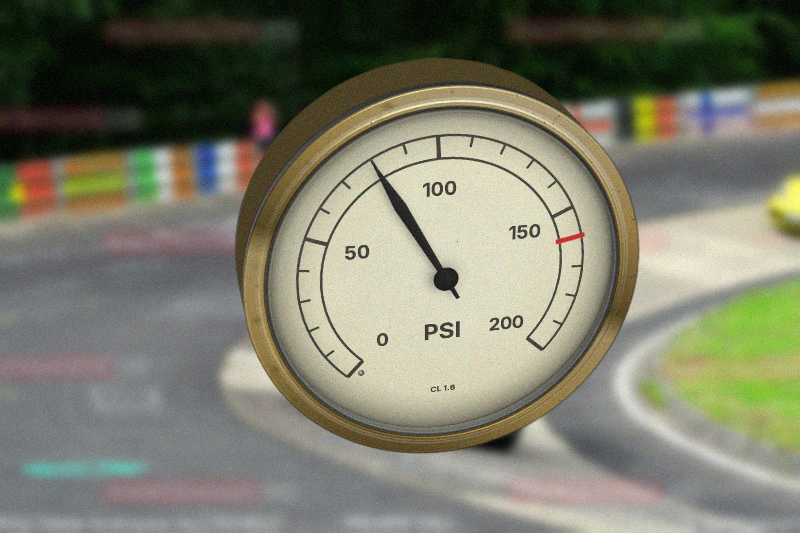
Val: 80 psi
